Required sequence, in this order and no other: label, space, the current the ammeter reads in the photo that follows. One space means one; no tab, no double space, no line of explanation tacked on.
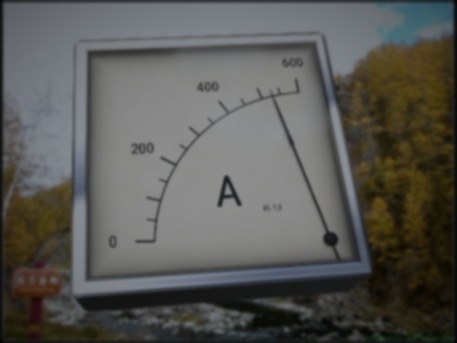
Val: 525 A
